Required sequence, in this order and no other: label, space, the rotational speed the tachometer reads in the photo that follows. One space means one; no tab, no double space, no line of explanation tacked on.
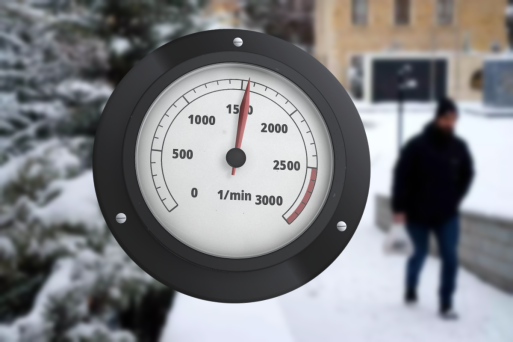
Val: 1550 rpm
